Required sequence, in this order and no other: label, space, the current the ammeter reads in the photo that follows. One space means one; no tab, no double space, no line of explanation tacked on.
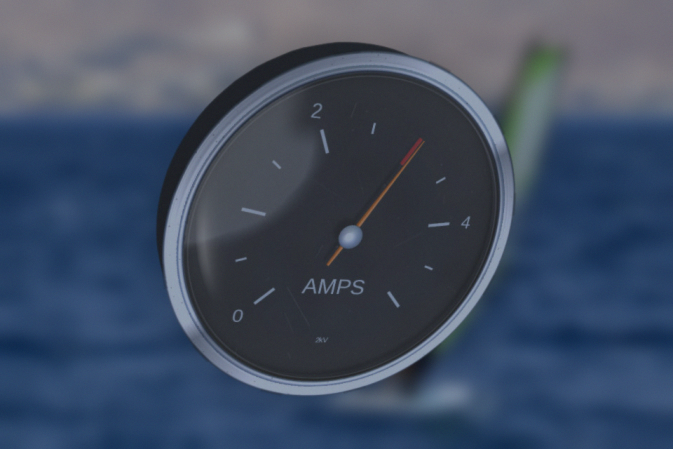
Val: 3 A
